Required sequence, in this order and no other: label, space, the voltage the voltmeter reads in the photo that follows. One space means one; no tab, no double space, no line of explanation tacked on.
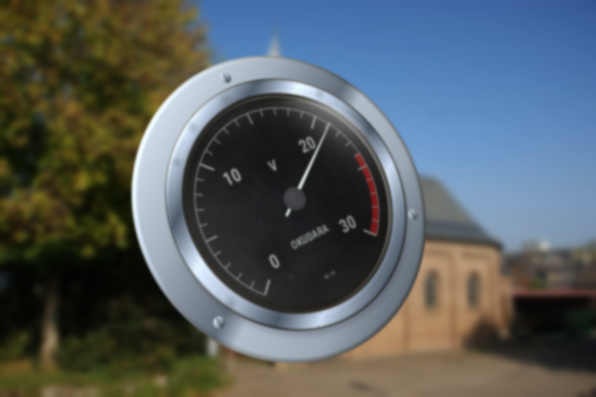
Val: 21 V
